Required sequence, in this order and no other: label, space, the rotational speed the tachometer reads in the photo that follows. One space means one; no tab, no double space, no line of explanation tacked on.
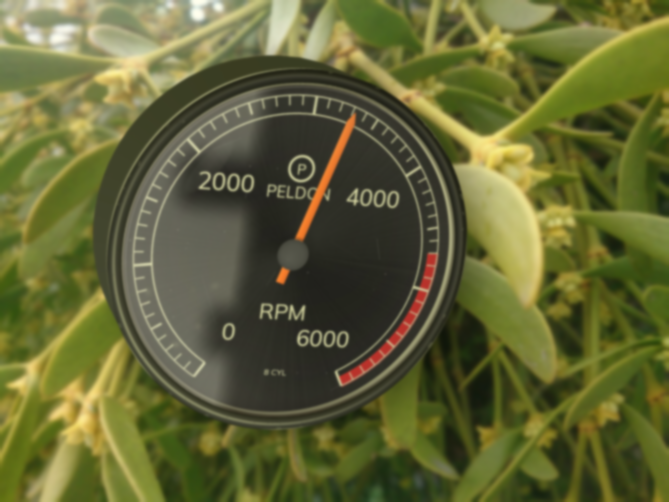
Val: 3300 rpm
